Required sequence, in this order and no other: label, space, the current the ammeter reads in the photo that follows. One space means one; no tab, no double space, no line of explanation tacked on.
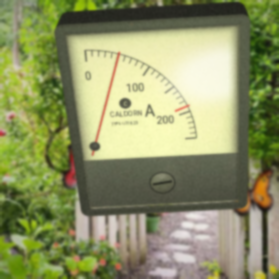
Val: 50 A
